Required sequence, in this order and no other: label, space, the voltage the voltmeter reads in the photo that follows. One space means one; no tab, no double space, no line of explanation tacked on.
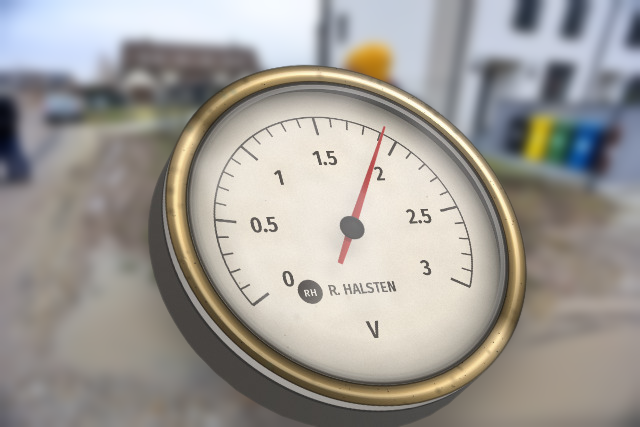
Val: 1.9 V
